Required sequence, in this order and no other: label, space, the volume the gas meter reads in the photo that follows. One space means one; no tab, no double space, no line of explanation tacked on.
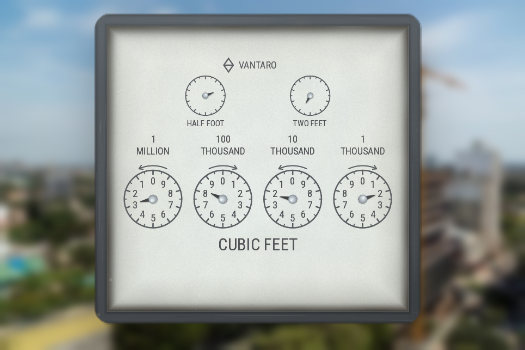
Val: 282200 ft³
